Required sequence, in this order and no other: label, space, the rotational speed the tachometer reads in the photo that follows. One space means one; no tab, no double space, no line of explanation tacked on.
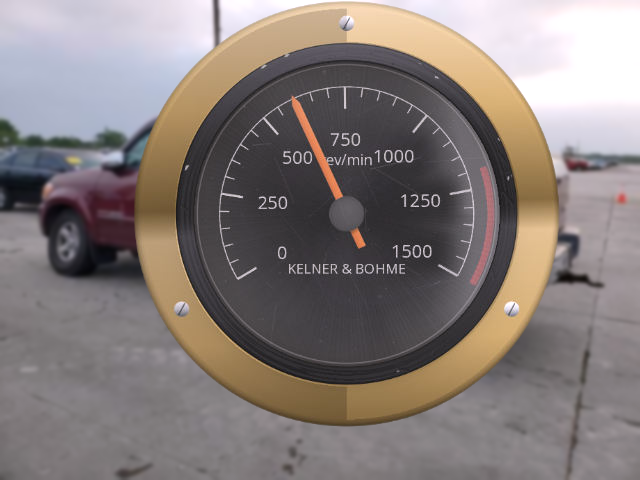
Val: 600 rpm
